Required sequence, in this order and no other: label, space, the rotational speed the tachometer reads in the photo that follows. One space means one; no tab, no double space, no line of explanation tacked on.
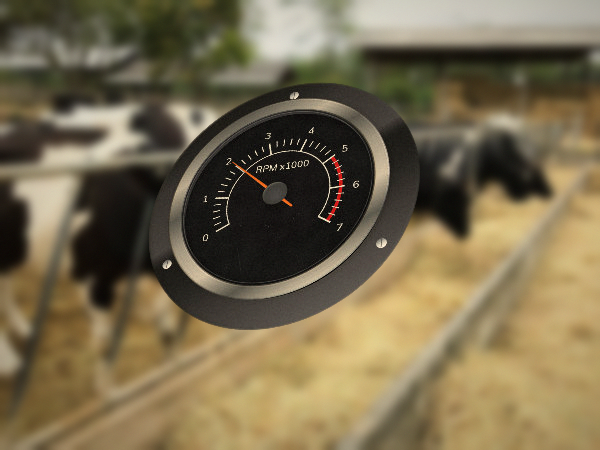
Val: 2000 rpm
